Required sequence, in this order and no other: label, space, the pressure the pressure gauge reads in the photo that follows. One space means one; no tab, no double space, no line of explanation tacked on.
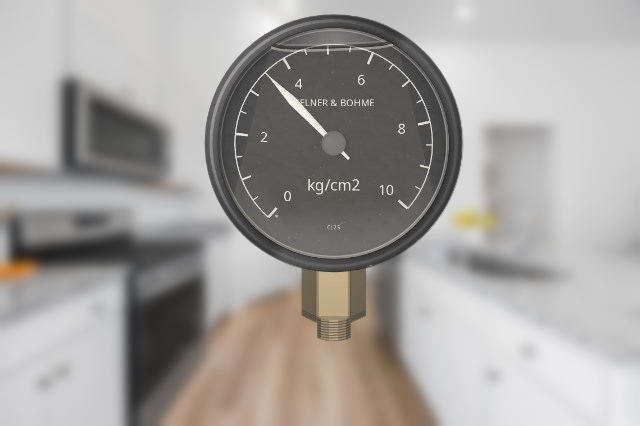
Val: 3.5 kg/cm²
